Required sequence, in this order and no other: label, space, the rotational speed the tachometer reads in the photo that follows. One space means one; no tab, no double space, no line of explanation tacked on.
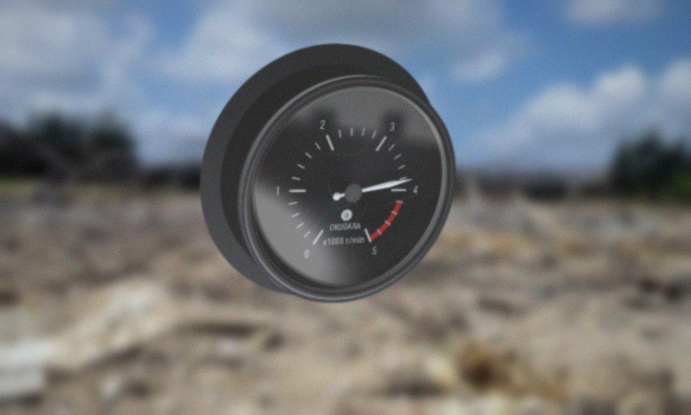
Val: 3800 rpm
